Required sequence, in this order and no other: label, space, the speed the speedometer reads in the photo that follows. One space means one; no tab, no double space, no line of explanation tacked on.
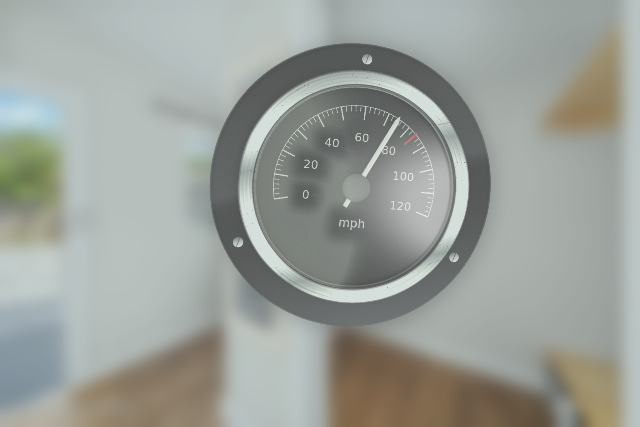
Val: 74 mph
